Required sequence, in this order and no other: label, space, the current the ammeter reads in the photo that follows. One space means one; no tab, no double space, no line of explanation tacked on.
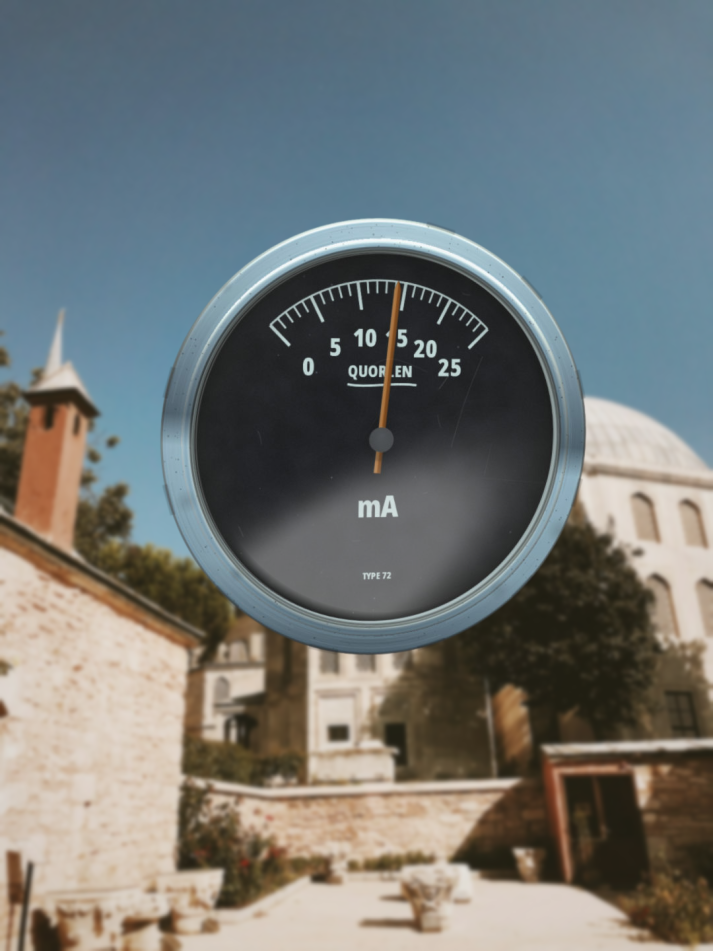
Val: 14 mA
